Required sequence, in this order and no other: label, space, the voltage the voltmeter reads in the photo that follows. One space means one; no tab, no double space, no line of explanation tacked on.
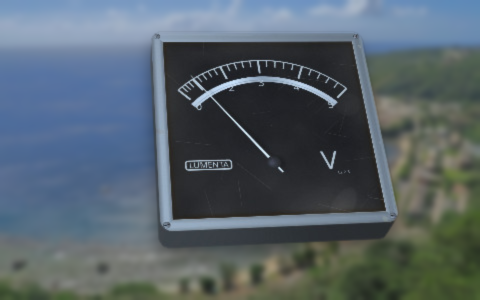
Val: 1 V
